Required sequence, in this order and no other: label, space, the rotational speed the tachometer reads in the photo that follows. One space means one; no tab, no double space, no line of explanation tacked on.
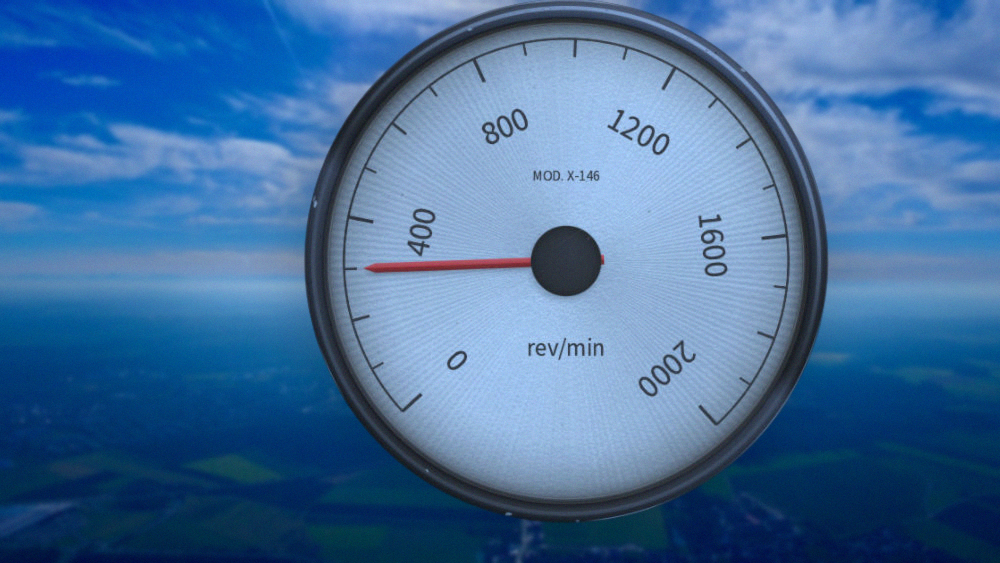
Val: 300 rpm
